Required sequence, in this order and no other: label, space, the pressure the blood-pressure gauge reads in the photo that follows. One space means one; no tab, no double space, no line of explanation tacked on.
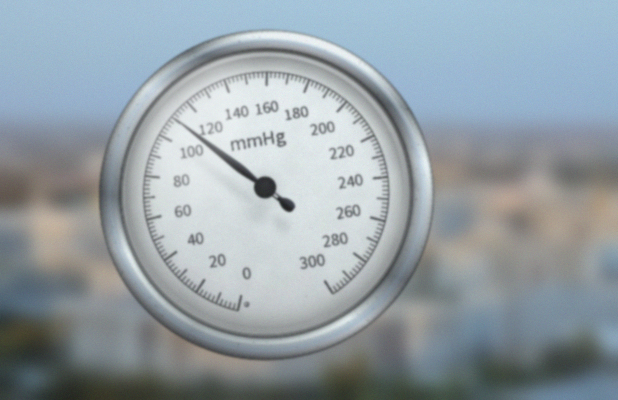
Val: 110 mmHg
